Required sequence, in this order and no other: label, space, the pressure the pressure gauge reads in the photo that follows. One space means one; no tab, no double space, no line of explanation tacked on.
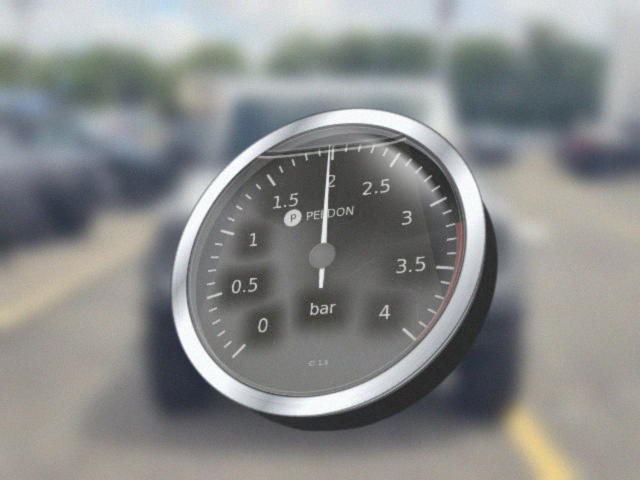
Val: 2 bar
